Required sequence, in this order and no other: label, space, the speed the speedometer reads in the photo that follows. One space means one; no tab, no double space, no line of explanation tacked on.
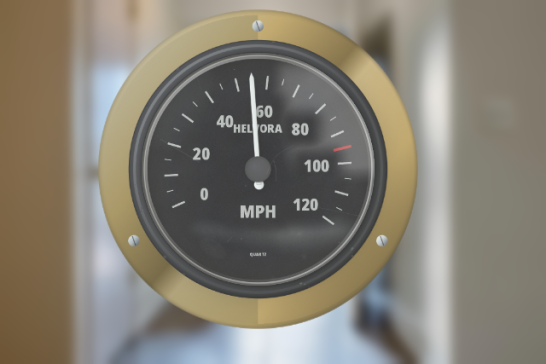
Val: 55 mph
